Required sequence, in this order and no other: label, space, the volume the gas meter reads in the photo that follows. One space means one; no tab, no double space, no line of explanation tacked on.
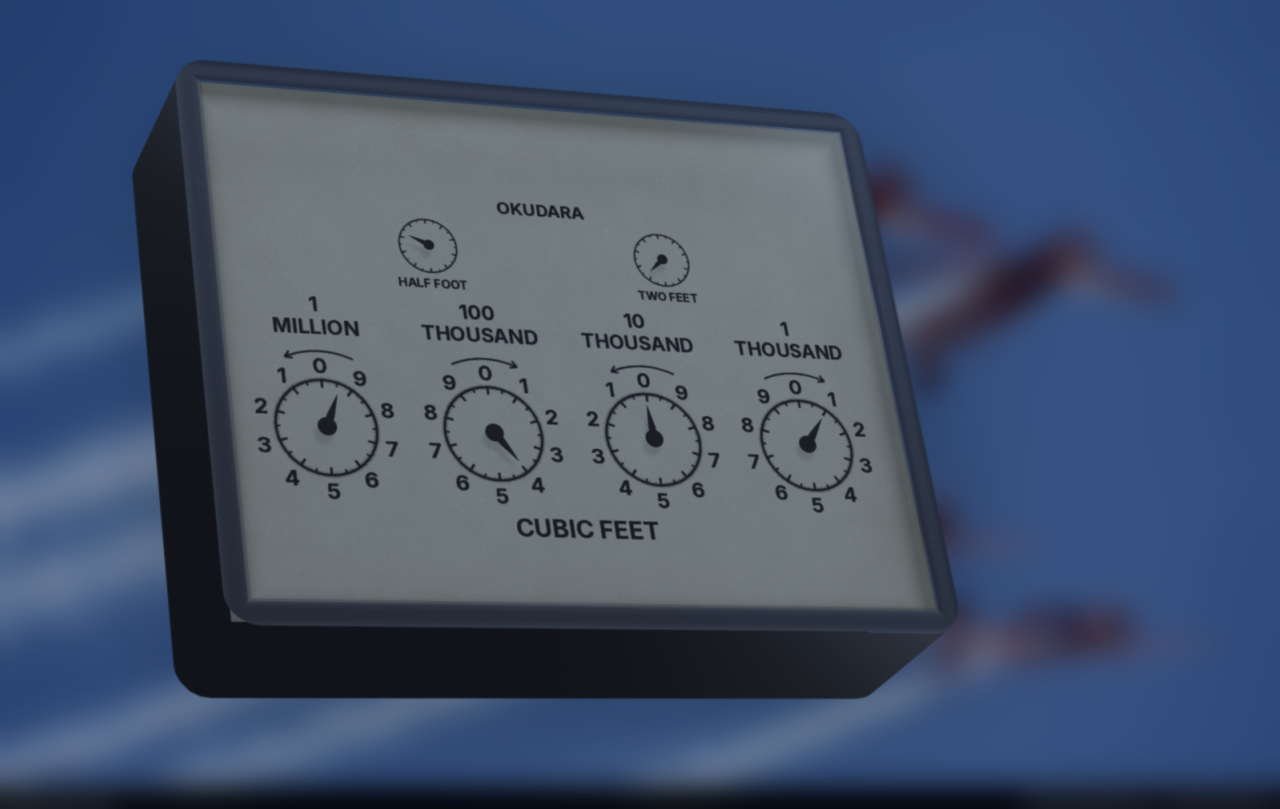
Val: 940100 ft³
